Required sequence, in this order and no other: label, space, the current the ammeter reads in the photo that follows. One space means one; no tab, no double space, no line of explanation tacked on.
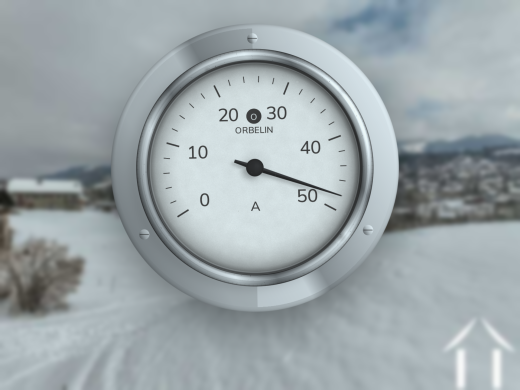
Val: 48 A
